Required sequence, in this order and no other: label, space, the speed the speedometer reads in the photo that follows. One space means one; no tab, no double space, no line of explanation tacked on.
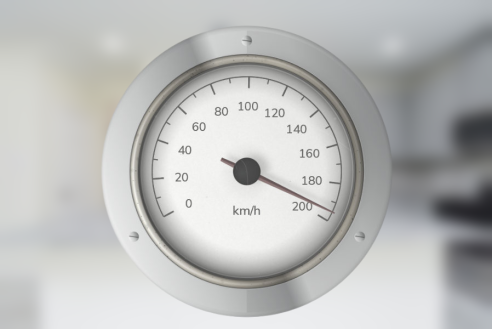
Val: 195 km/h
